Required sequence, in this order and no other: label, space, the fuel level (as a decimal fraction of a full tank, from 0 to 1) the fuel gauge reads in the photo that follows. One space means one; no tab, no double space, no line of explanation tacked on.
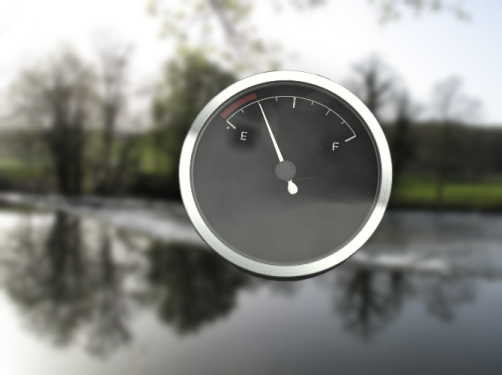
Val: 0.25
